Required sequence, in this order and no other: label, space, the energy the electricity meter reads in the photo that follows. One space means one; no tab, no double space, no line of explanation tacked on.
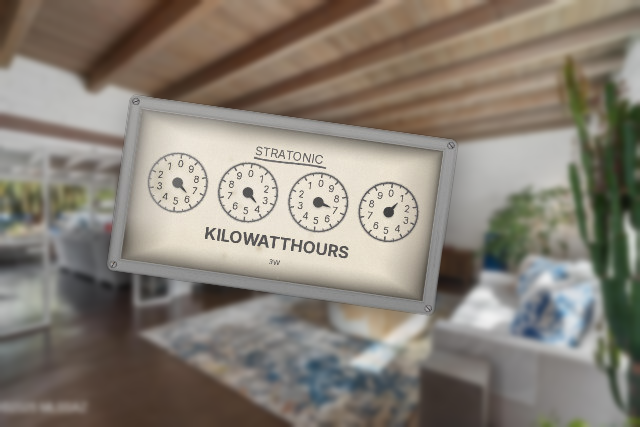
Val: 6371 kWh
